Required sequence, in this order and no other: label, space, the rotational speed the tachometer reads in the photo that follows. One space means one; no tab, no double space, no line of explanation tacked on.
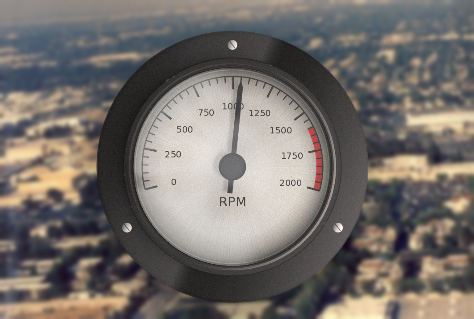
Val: 1050 rpm
